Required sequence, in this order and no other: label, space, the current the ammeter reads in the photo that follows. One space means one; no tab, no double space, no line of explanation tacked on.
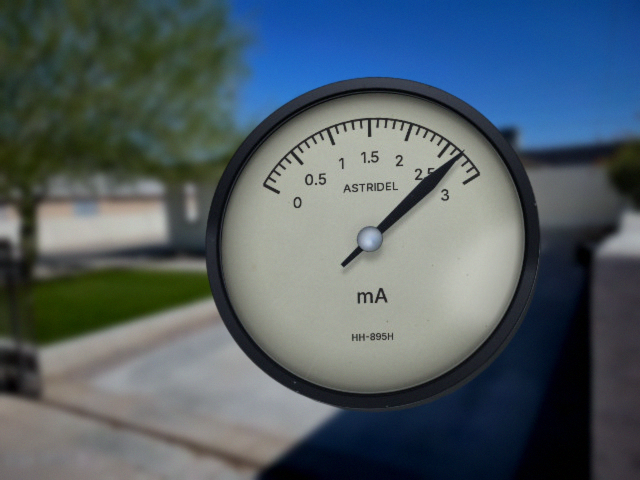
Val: 2.7 mA
